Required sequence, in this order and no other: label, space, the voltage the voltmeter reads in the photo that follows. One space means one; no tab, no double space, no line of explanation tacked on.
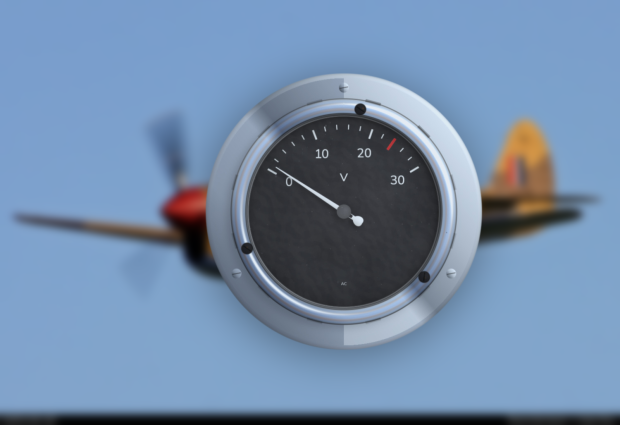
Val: 1 V
